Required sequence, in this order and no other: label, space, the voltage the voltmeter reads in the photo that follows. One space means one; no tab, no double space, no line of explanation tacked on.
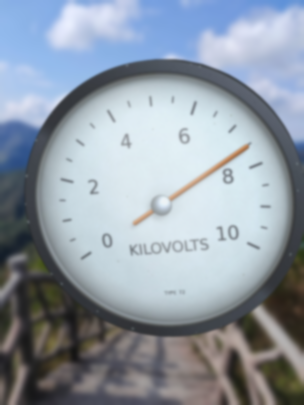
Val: 7.5 kV
